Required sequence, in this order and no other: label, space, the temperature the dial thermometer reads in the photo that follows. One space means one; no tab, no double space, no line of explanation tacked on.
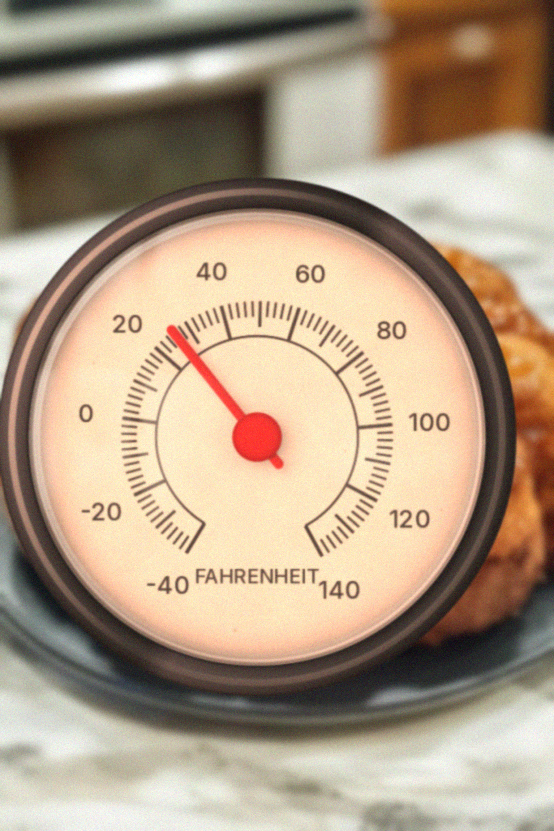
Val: 26 °F
